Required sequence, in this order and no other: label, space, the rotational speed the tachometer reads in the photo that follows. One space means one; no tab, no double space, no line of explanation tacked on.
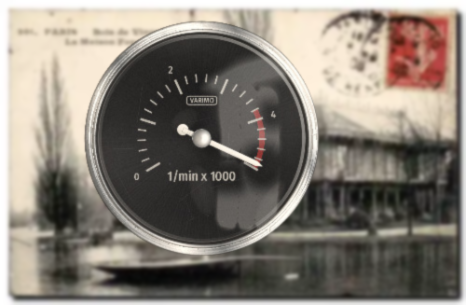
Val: 4900 rpm
